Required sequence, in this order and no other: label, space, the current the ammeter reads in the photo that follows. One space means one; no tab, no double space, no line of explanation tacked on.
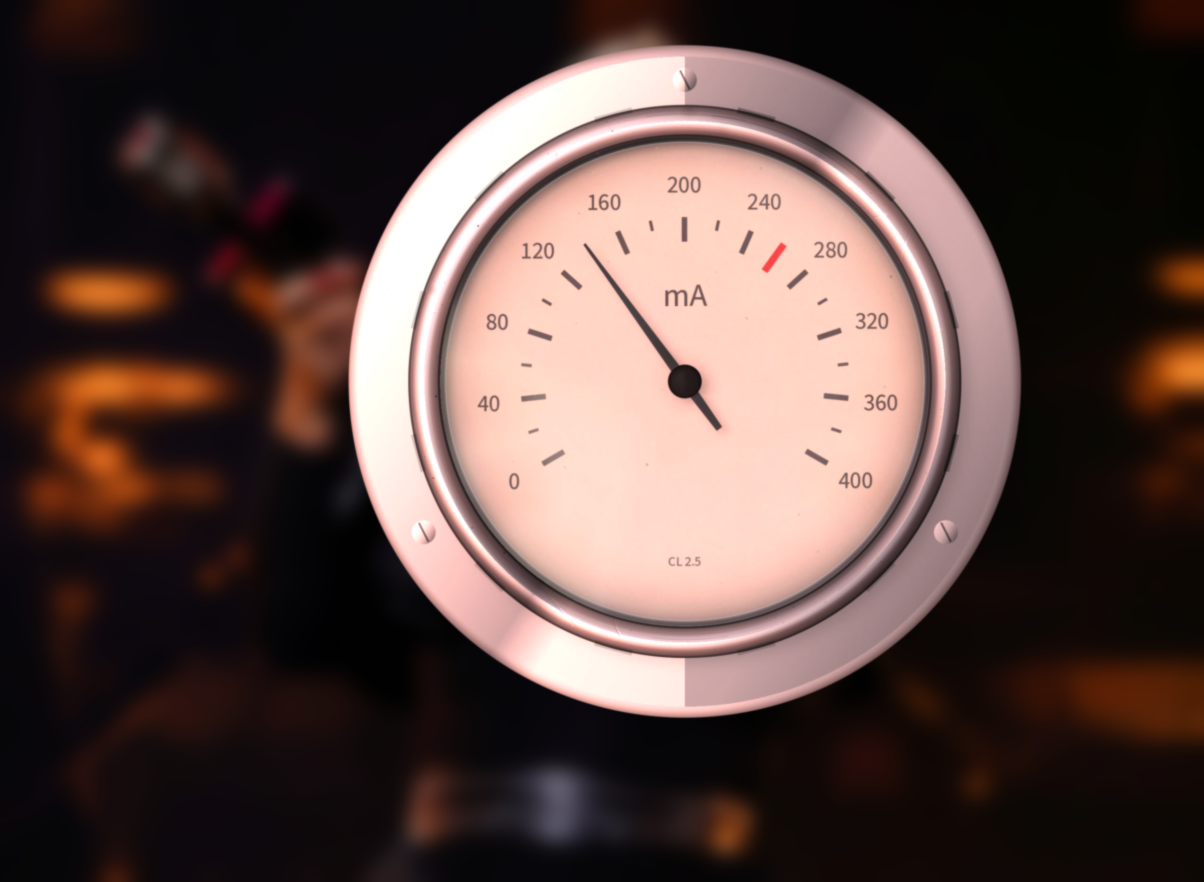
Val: 140 mA
